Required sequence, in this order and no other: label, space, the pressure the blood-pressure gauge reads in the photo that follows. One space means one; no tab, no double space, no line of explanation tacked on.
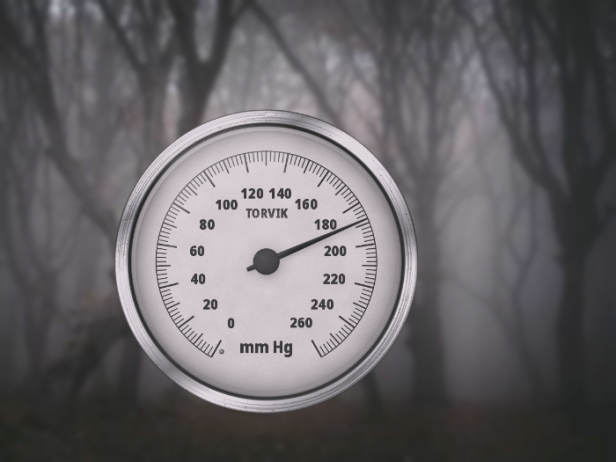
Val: 188 mmHg
